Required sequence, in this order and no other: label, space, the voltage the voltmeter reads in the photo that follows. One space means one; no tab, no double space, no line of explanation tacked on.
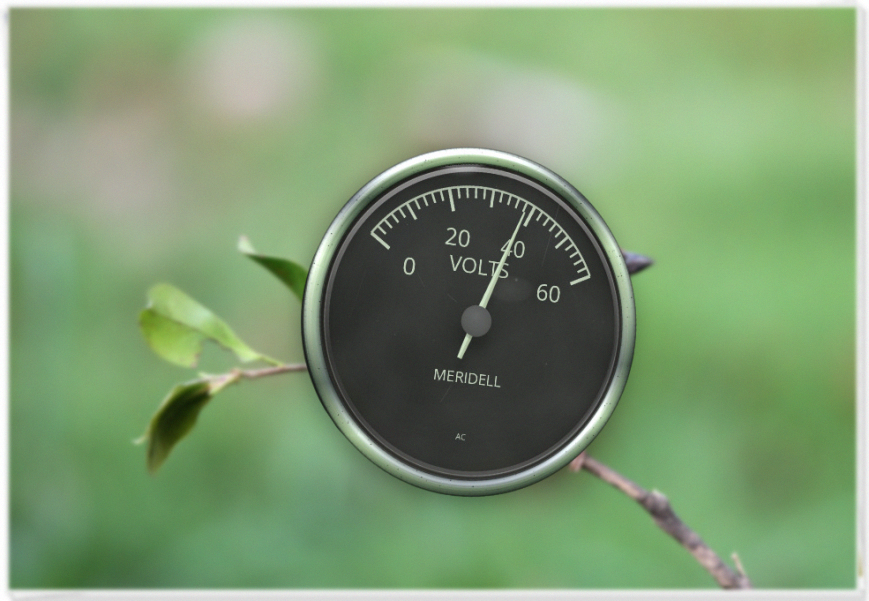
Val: 38 V
